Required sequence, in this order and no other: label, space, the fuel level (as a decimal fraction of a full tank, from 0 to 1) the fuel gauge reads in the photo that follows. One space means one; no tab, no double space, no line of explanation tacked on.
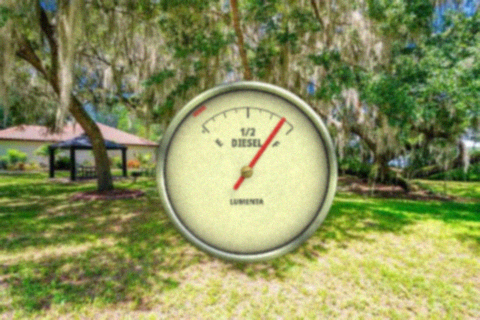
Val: 0.875
